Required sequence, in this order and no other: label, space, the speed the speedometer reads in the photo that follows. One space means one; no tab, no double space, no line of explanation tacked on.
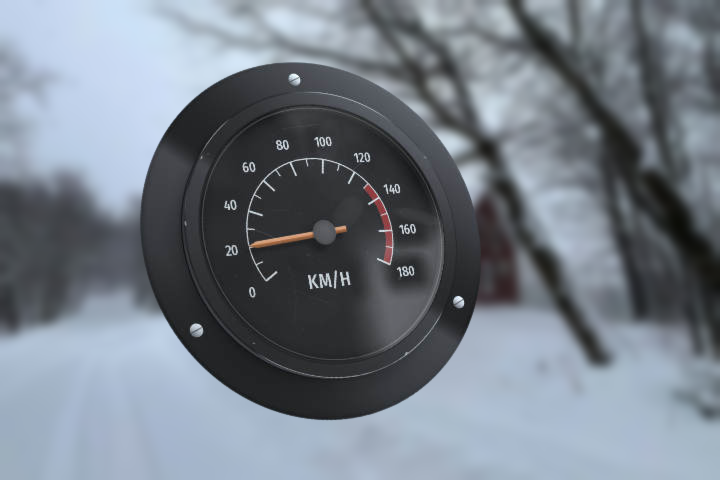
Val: 20 km/h
